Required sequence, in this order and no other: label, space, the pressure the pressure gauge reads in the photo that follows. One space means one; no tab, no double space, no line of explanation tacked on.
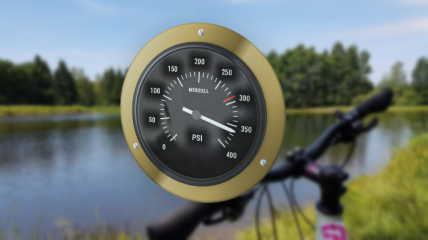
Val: 360 psi
